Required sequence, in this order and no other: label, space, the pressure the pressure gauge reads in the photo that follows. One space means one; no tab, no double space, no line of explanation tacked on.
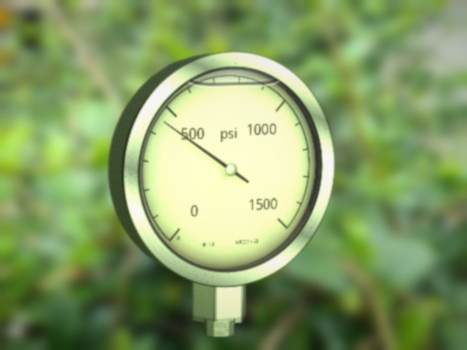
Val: 450 psi
